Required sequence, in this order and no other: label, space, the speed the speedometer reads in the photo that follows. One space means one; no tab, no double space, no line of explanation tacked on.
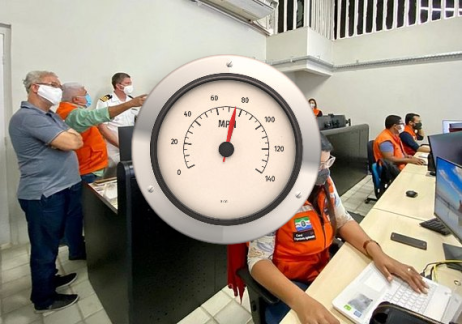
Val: 75 mph
